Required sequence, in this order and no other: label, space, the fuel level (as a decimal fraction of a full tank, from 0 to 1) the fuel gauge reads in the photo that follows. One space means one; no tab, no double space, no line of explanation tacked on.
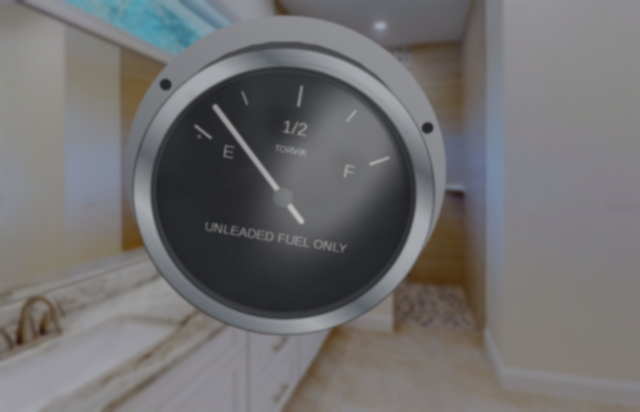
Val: 0.125
